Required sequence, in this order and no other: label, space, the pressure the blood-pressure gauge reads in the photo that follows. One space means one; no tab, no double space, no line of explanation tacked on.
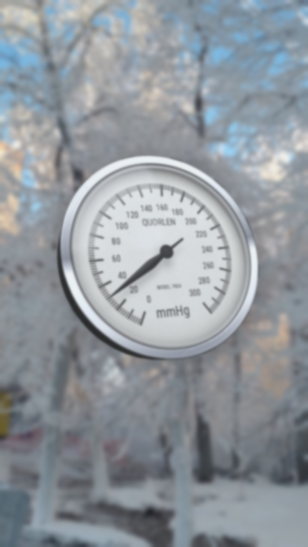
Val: 30 mmHg
